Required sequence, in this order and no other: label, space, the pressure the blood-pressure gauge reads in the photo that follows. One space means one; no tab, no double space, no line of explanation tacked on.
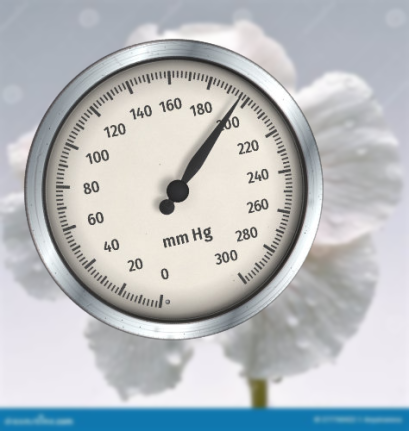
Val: 196 mmHg
